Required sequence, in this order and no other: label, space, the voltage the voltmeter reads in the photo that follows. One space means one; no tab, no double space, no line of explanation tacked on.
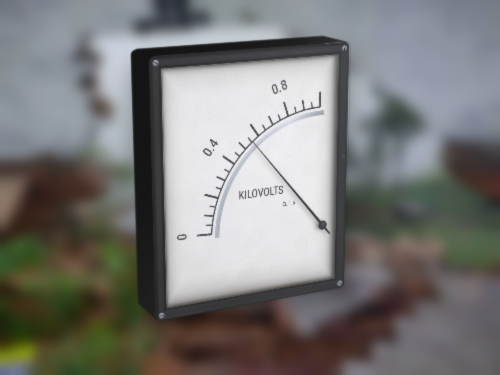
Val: 0.55 kV
